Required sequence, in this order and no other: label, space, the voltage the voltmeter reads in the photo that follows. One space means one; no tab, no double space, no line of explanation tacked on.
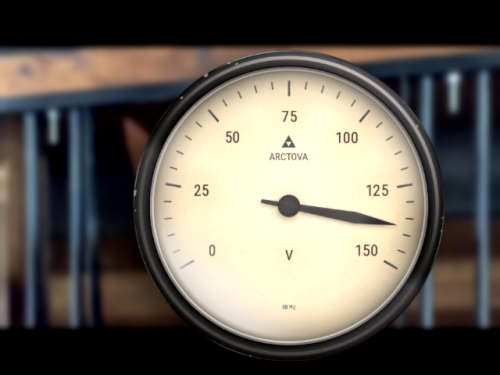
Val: 137.5 V
